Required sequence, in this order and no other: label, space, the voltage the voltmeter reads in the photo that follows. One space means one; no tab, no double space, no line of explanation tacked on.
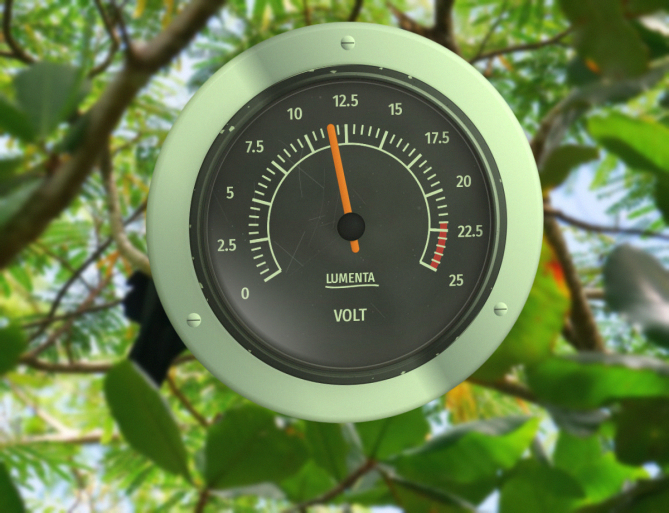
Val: 11.5 V
